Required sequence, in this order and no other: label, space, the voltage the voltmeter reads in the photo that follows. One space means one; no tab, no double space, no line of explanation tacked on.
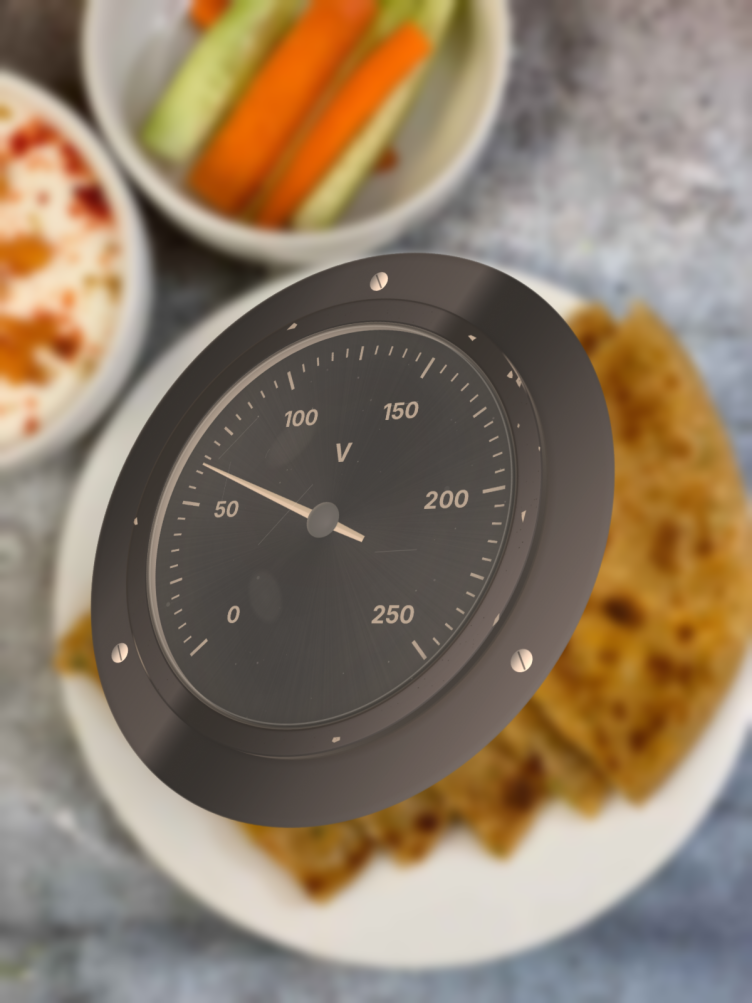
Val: 62.5 V
